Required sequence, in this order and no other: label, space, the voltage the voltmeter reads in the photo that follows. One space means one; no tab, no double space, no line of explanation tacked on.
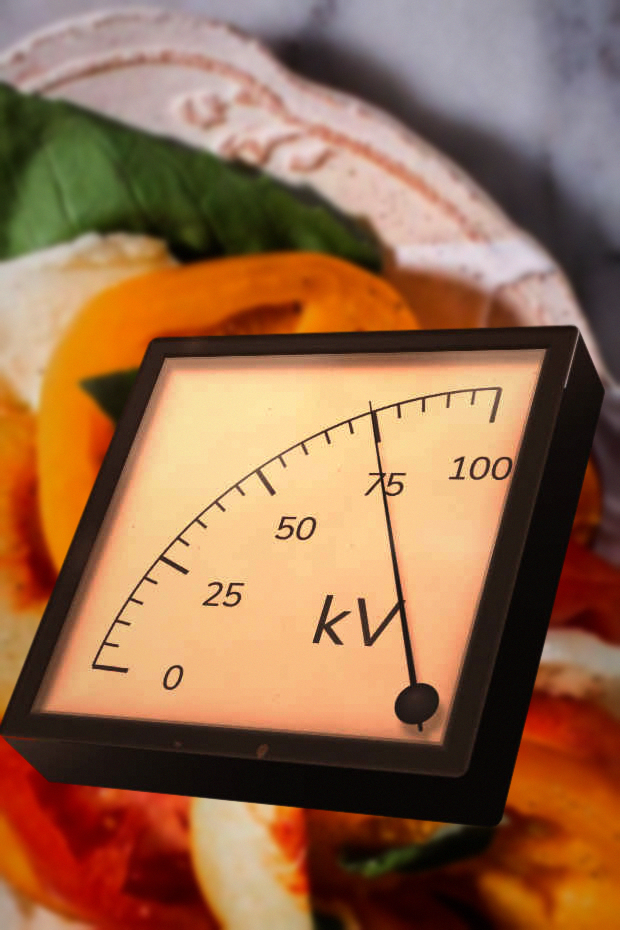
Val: 75 kV
